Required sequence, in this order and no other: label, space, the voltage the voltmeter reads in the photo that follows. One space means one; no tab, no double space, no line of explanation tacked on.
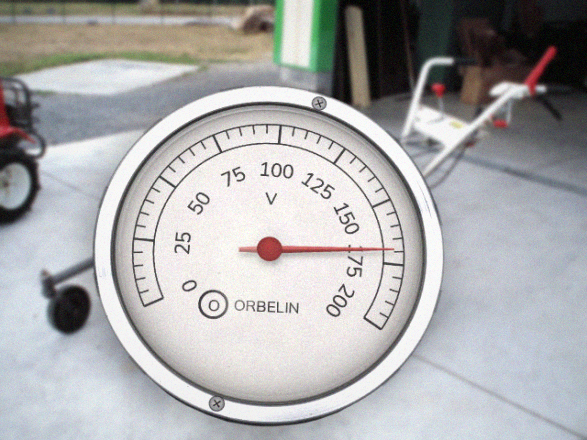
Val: 170 V
